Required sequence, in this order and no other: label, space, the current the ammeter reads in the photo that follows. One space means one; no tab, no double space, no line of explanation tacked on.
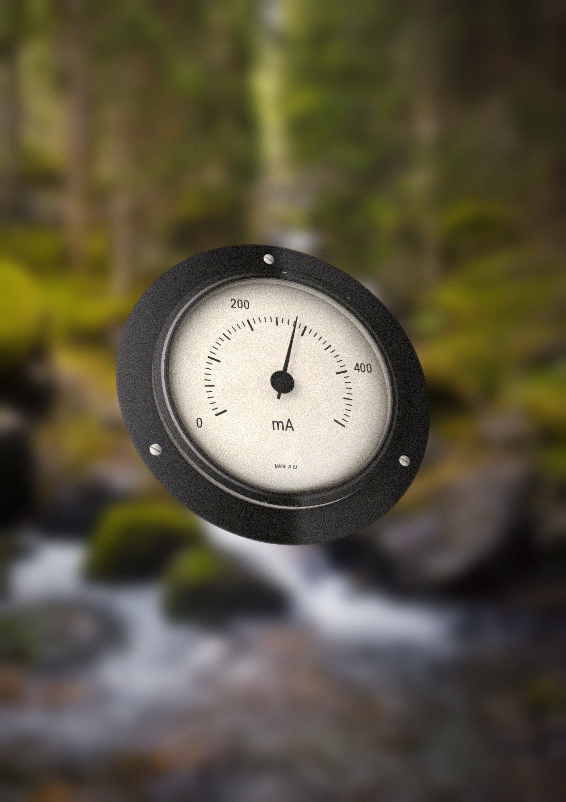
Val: 280 mA
